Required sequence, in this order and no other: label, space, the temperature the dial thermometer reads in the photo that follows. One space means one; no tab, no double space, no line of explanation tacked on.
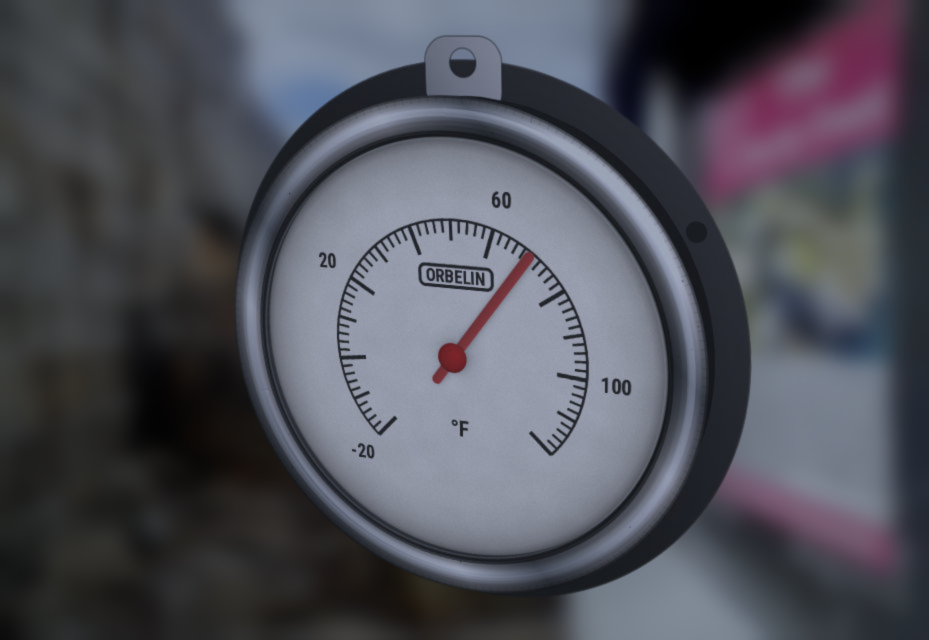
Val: 70 °F
